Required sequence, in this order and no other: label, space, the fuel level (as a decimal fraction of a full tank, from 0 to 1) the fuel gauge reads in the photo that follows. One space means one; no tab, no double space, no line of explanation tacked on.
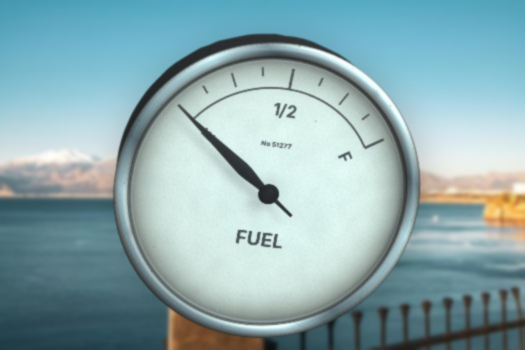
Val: 0
